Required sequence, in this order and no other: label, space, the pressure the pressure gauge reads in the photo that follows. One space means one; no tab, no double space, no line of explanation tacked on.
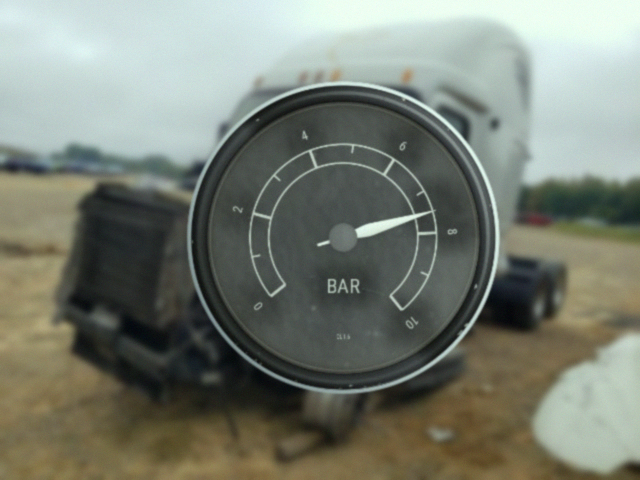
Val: 7.5 bar
